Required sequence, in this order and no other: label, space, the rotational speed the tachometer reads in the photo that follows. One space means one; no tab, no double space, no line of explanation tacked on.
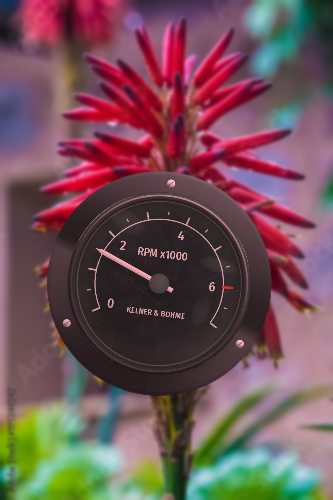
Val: 1500 rpm
